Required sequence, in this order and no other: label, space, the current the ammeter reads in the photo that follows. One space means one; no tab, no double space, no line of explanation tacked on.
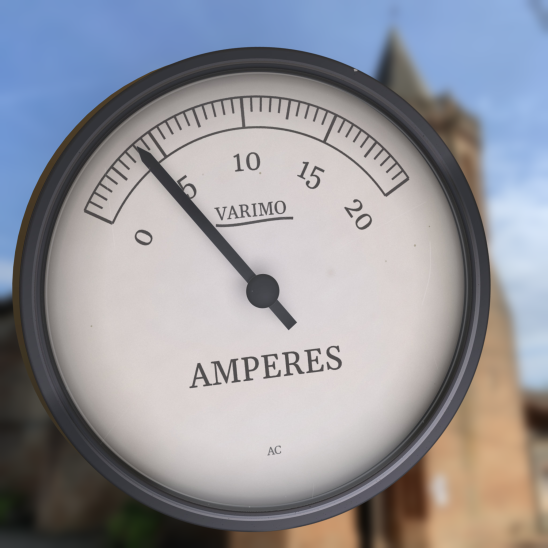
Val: 4 A
